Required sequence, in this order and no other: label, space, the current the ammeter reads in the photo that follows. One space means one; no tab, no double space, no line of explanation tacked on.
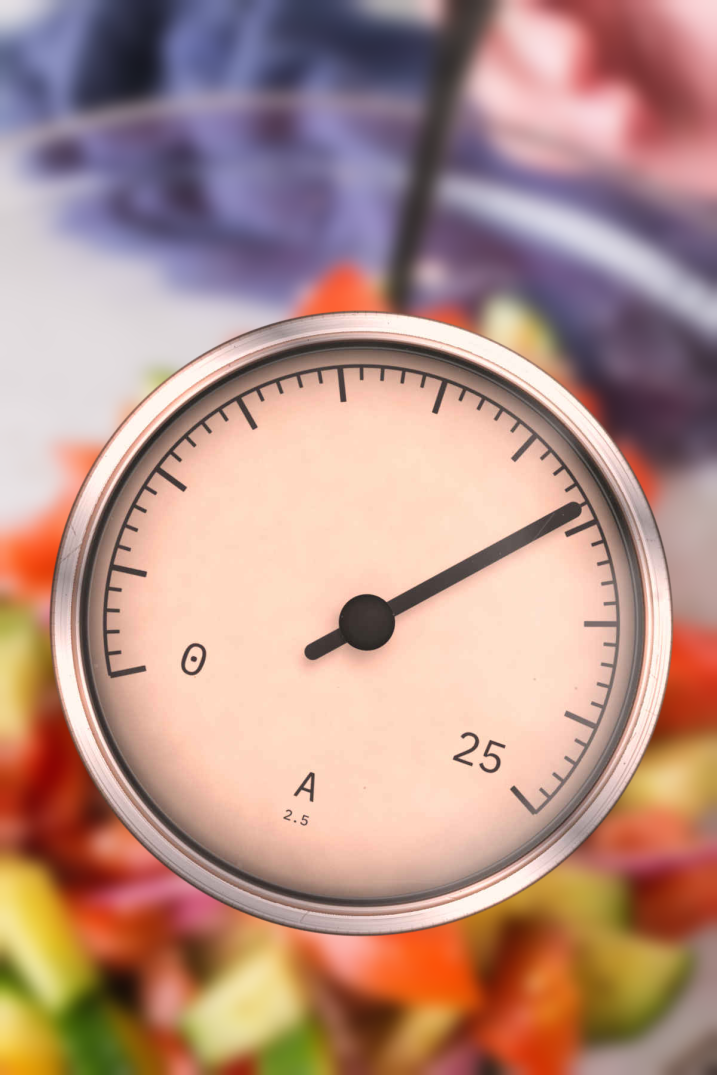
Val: 17 A
